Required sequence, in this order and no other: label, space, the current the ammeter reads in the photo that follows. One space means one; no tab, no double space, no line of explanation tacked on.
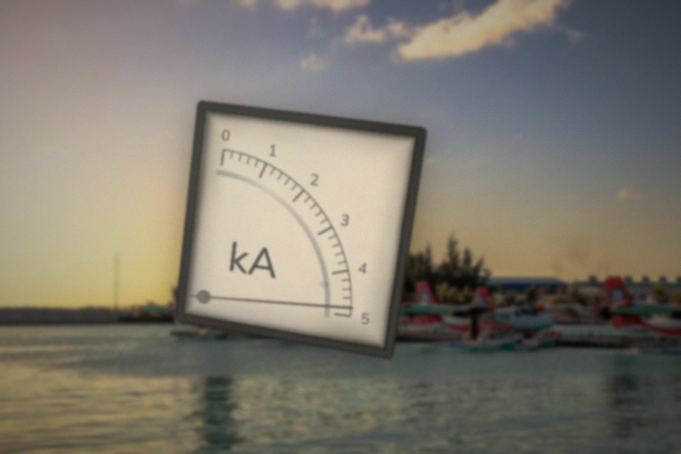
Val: 4.8 kA
